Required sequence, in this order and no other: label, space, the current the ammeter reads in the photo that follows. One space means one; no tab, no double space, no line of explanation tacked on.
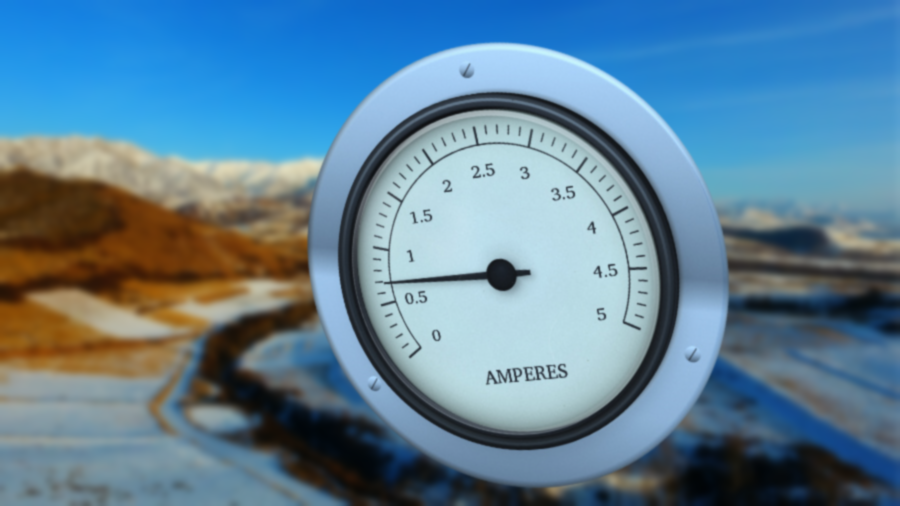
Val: 0.7 A
